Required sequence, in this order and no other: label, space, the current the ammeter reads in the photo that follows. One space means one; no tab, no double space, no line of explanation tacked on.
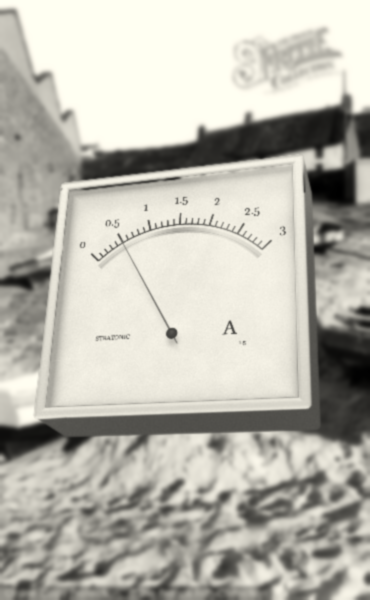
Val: 0.5 A
